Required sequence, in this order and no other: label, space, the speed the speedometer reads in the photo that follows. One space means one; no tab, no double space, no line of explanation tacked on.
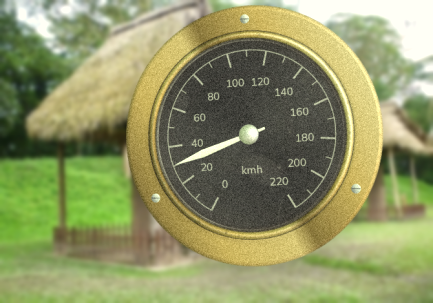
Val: 30 km/h
